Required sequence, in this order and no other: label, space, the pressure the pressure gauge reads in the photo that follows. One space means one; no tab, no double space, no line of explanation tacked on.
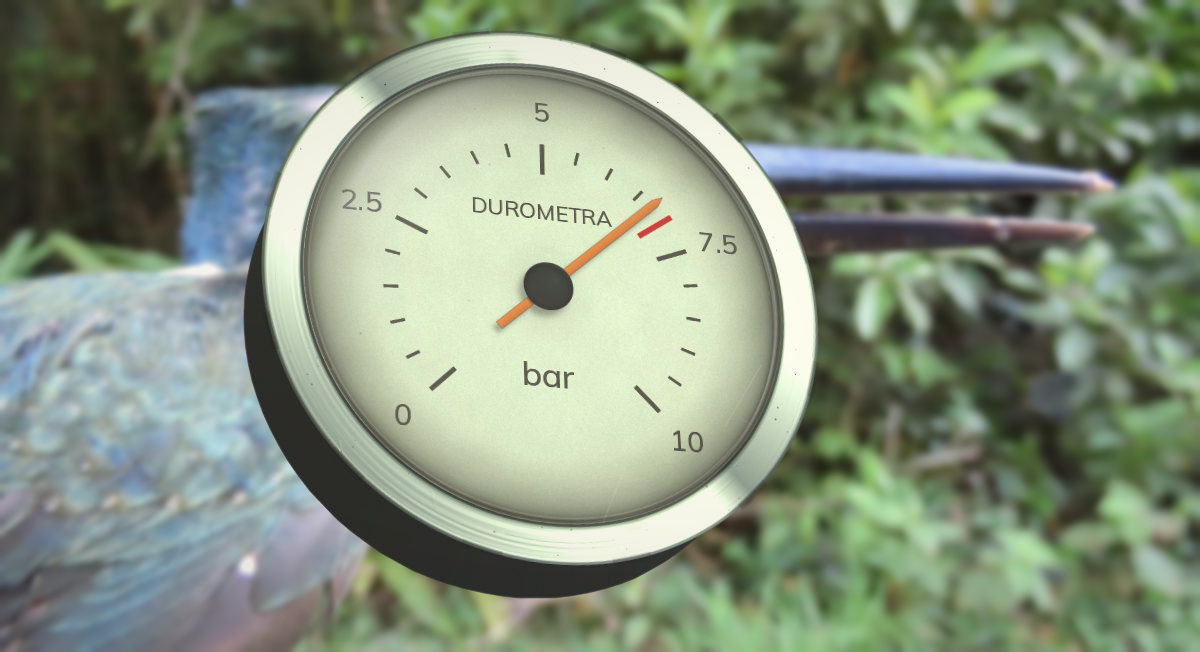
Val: 6.75 bar
